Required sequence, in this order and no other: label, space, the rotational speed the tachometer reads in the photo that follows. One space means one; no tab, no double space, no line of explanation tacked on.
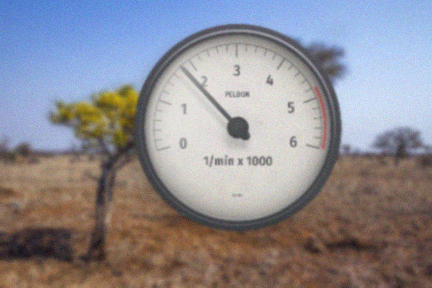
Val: 1800 rpm
